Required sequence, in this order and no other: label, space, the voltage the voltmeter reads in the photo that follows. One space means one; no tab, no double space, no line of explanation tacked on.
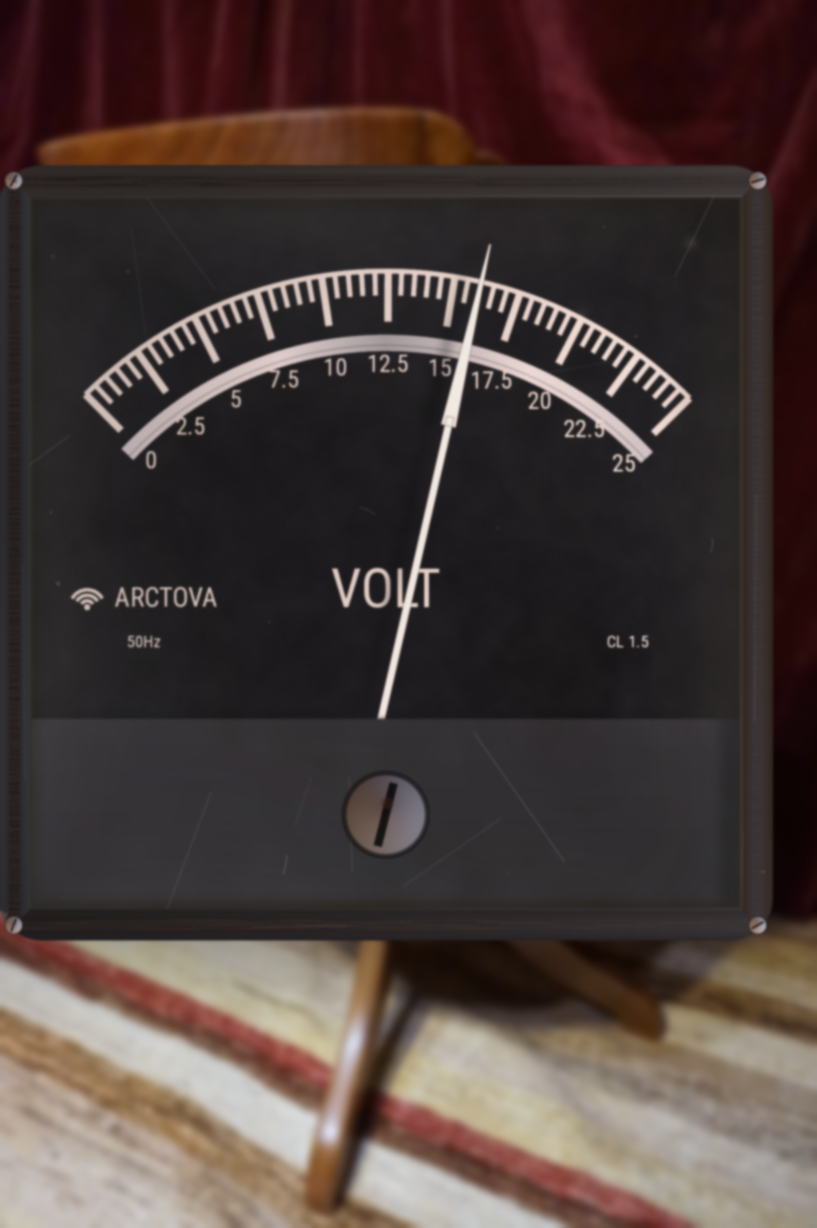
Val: 16 V
